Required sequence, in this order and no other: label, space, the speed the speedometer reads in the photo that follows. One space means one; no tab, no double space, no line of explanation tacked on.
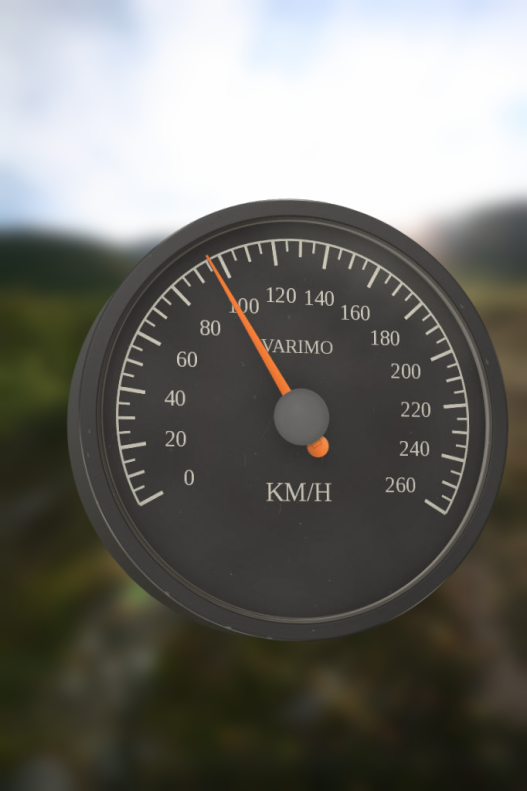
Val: 95 km/h
